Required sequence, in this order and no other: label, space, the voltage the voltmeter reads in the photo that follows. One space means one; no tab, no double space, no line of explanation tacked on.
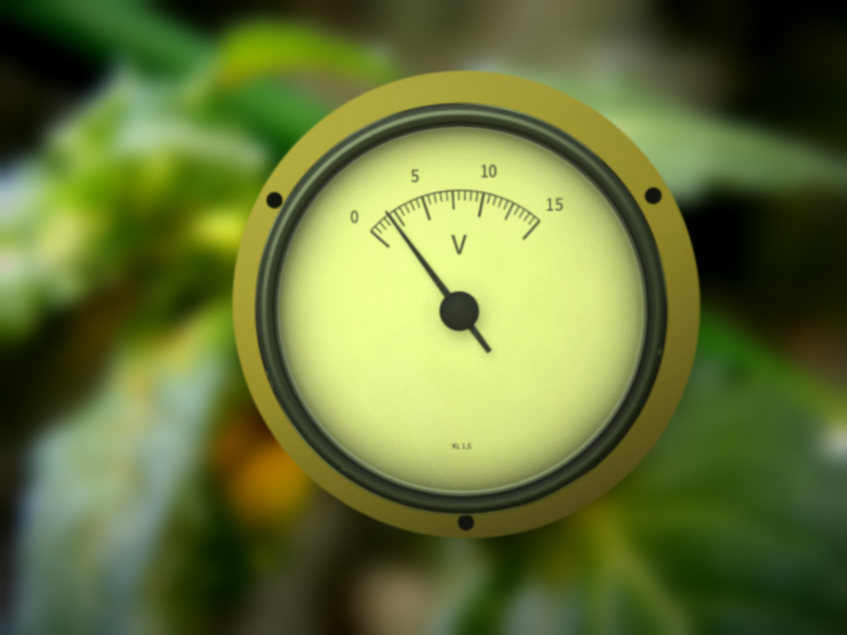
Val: 2 V
